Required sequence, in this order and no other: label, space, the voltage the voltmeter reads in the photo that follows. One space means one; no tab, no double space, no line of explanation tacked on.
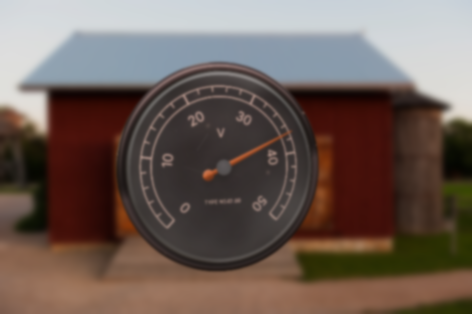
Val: 37 V
